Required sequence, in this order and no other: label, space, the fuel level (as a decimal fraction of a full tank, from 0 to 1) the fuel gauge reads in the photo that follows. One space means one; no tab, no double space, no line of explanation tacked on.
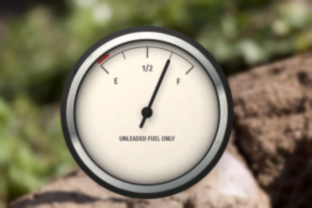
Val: 0.75
